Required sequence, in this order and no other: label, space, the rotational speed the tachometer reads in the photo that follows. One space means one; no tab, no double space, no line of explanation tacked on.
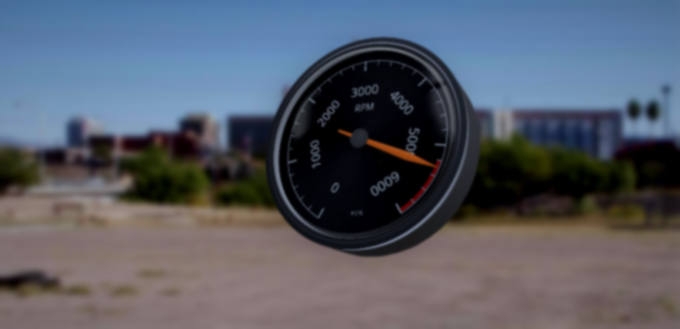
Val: 5300 rpm
